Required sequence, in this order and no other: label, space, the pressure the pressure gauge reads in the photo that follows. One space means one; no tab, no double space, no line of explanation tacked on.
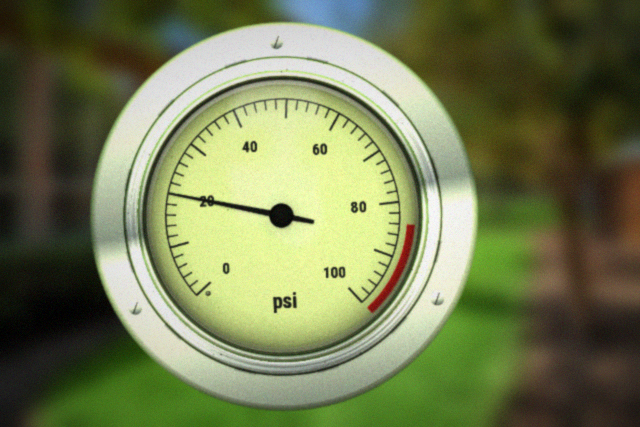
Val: 20 psi
